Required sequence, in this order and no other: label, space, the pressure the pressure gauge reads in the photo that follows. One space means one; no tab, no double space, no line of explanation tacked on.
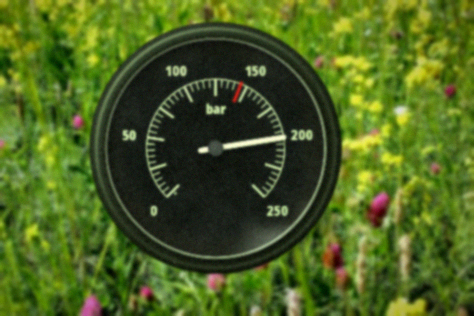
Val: 200 bar
